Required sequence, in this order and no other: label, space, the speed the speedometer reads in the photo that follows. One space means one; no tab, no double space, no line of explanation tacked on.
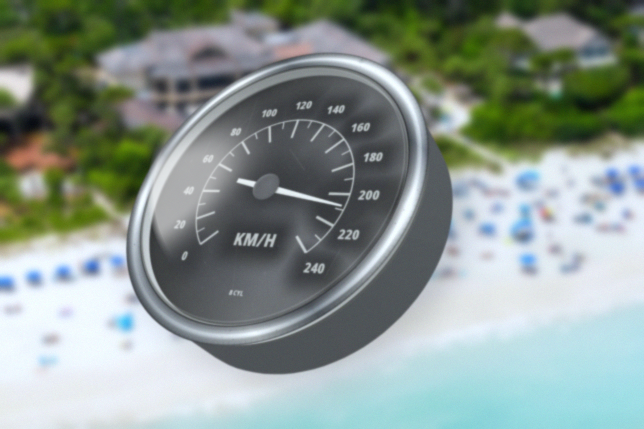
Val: 210 km/h
